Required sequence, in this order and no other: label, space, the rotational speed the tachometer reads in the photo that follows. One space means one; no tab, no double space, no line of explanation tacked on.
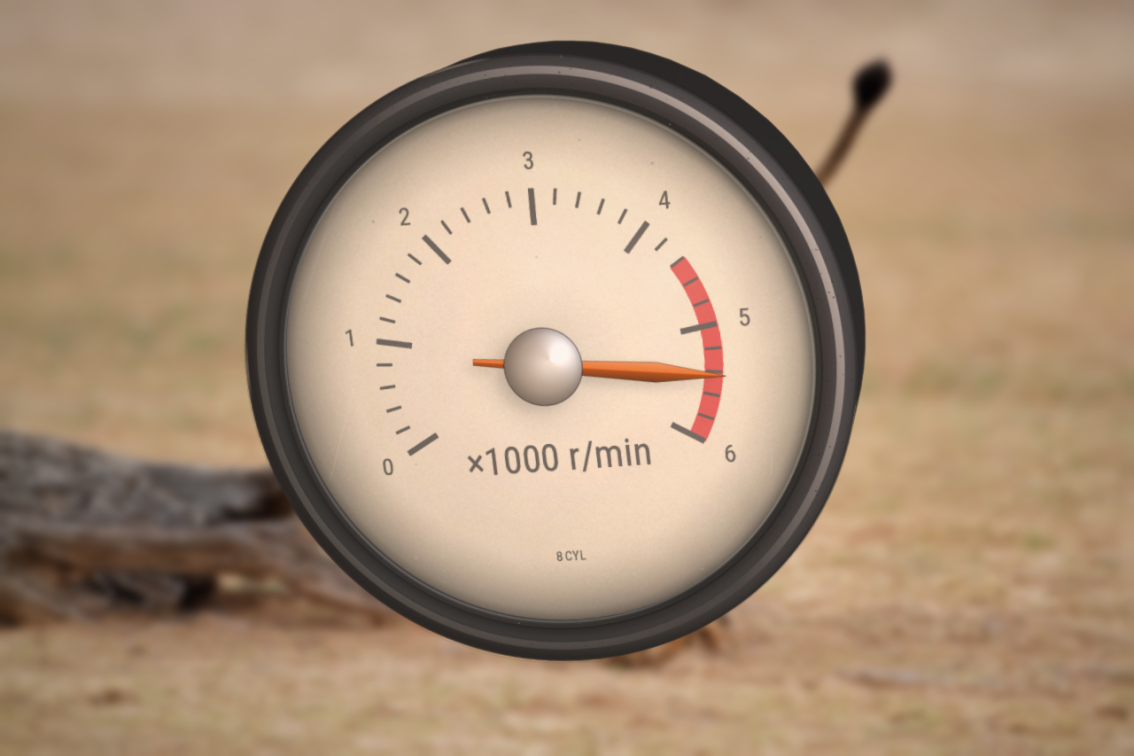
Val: 5400 rpm
